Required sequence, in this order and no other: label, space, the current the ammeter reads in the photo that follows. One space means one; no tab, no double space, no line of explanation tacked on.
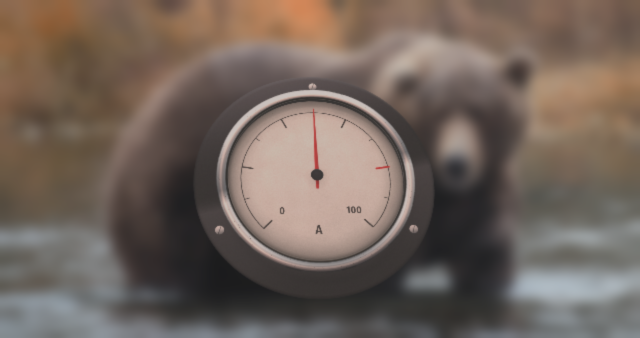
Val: 50 A
